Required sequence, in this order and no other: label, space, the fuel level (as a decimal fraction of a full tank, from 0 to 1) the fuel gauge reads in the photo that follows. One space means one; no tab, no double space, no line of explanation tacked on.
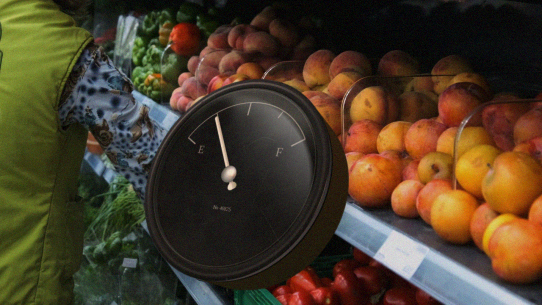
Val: 0.25
